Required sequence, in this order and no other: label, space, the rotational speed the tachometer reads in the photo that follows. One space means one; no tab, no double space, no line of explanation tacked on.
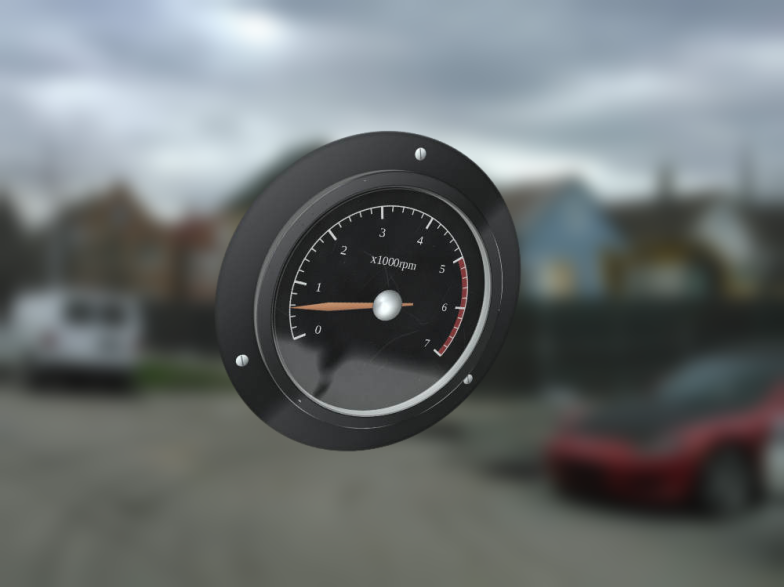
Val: 600 rpm
